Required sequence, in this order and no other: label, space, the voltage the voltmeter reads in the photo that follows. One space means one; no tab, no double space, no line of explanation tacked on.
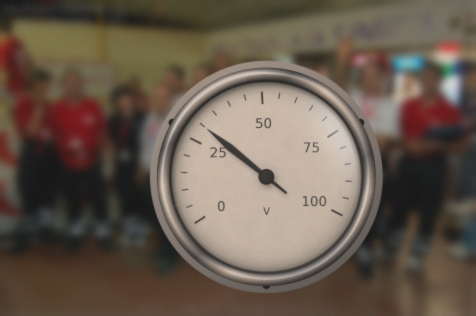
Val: 30 V
